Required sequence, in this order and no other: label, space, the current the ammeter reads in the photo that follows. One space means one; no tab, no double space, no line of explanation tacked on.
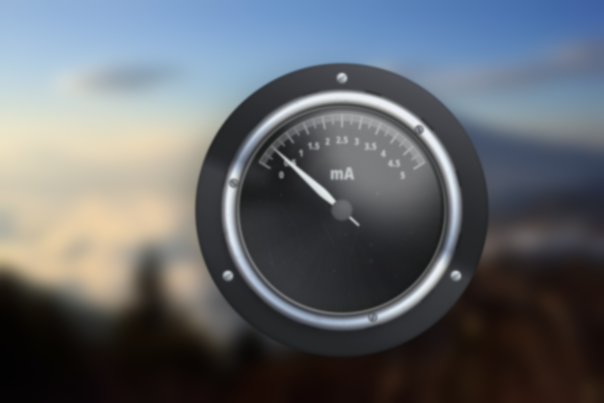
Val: 0.5 mA
